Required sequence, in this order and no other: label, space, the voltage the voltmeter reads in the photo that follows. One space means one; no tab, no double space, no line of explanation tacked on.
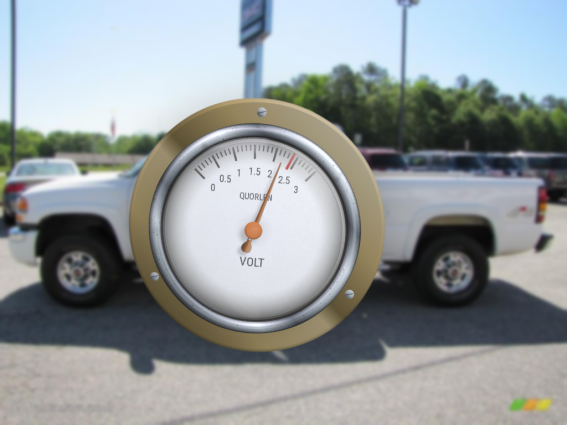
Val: 2.2 V
